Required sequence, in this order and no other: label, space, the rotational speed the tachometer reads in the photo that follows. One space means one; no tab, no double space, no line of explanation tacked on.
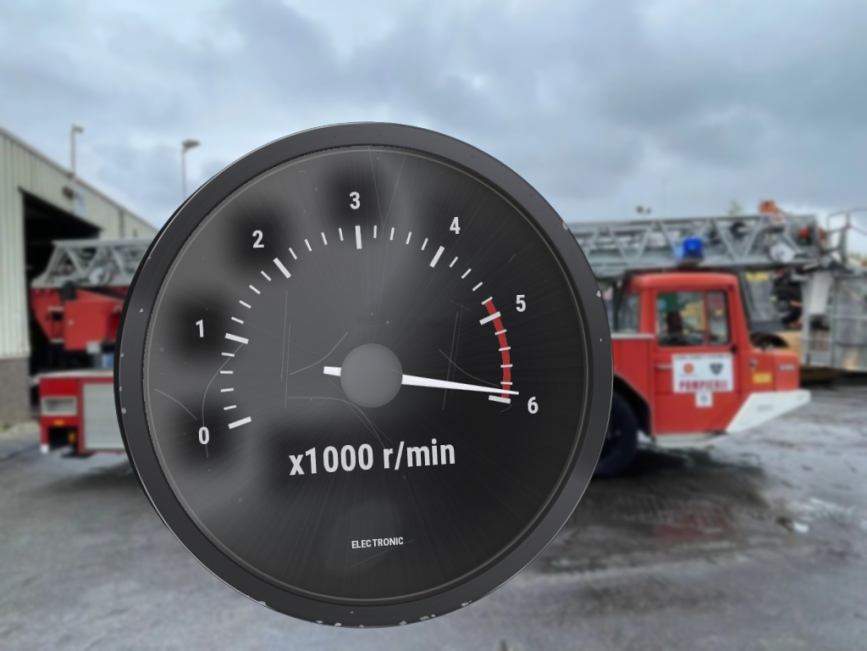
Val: 5900 rpm
